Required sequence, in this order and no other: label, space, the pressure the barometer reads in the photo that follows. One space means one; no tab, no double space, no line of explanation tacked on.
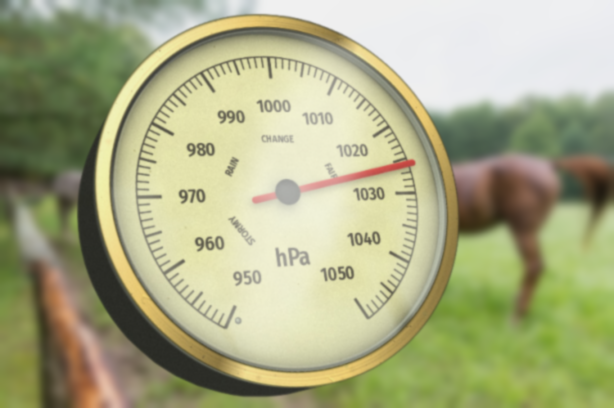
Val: 1026 hPa
